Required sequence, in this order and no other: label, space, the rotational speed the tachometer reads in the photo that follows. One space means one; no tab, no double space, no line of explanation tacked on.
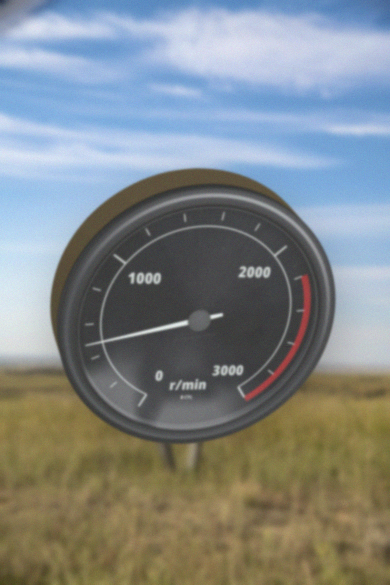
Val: 500 rpm
